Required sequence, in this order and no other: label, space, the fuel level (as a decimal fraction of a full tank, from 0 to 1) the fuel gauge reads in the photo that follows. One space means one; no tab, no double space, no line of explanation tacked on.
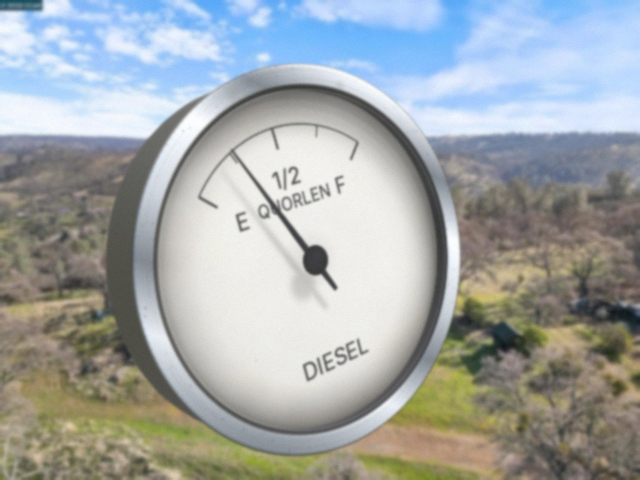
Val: 0.25
